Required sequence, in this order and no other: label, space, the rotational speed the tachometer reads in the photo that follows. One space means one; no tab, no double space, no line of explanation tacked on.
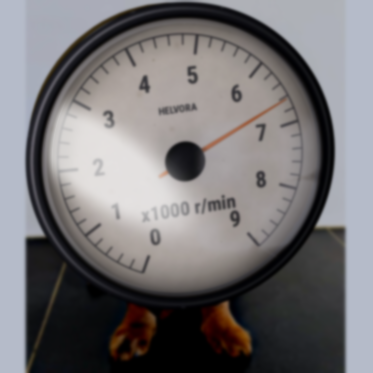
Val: 6600 rpm
